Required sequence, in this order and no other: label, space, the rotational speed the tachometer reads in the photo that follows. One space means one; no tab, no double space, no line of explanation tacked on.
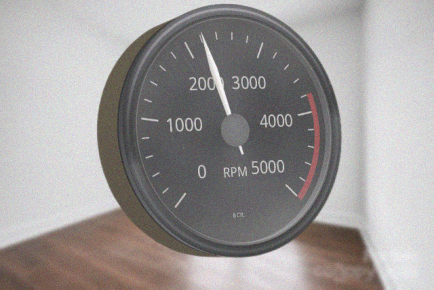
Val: 2200 rpm
